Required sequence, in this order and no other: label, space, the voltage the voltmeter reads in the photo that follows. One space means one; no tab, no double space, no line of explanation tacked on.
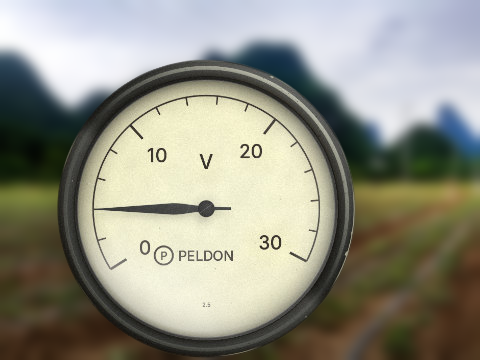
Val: 4 V
